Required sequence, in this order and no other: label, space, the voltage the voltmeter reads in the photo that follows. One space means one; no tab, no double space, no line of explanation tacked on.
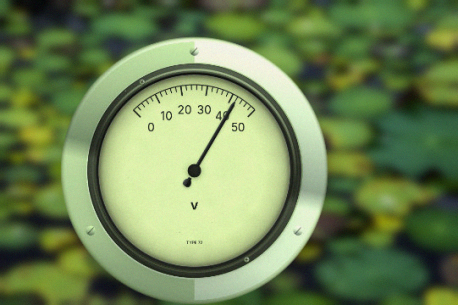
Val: 42 V
